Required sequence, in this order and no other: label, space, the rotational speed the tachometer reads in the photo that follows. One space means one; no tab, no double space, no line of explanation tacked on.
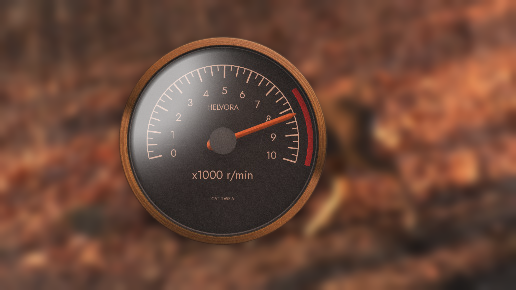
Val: 8250 rpm
